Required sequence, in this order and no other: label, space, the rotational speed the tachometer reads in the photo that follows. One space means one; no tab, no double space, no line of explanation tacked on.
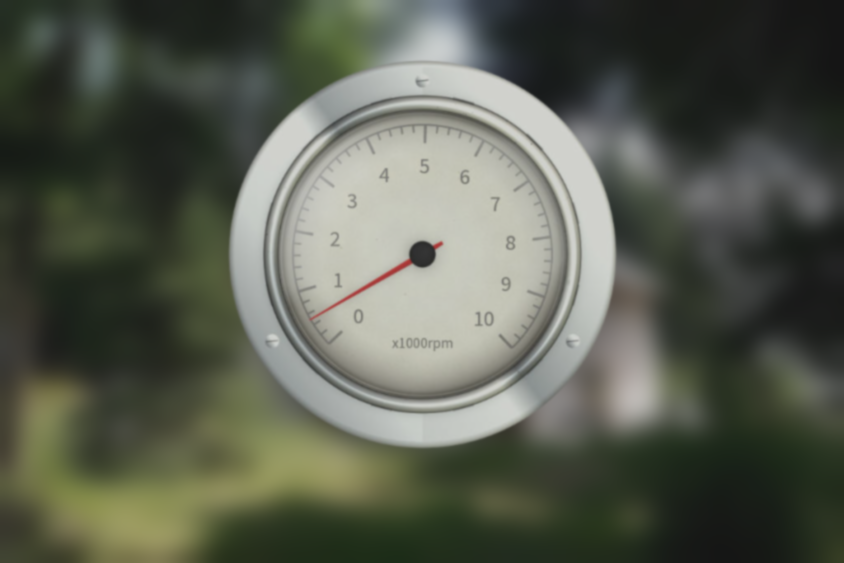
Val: 500 rpm
